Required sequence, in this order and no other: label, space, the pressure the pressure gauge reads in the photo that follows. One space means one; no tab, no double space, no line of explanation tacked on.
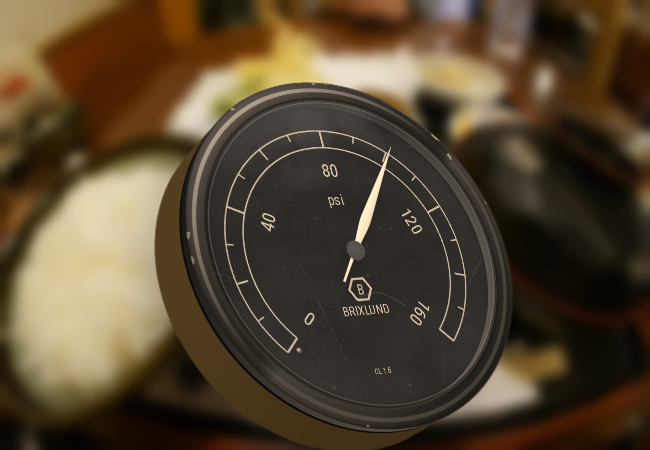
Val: 100 psi
